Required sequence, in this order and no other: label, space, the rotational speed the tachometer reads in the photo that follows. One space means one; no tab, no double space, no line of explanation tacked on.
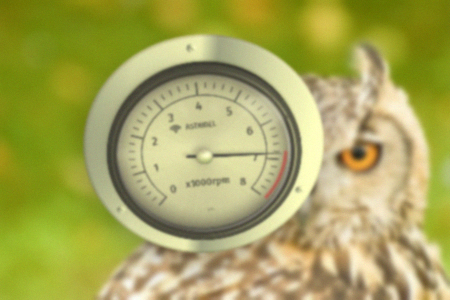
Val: 6800 rpm
